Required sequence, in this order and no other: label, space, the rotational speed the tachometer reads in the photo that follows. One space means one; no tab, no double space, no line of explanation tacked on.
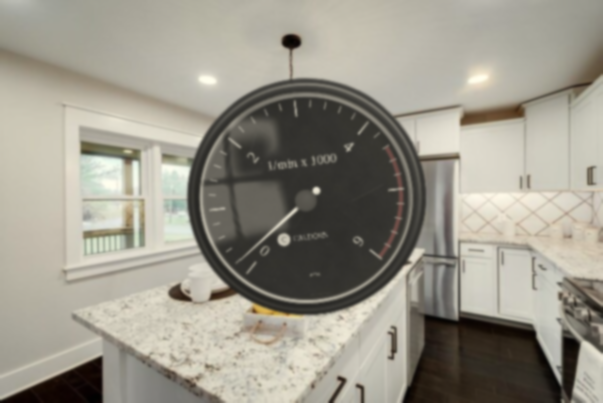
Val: 200 rpm
